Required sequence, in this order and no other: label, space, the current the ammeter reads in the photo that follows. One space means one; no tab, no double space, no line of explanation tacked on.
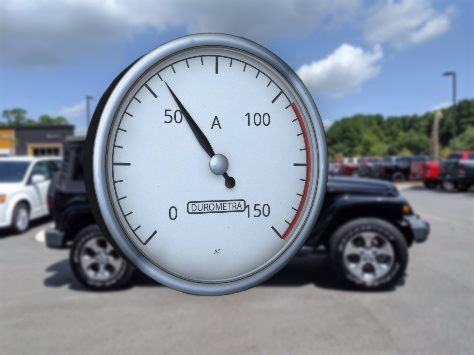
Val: 55 A
